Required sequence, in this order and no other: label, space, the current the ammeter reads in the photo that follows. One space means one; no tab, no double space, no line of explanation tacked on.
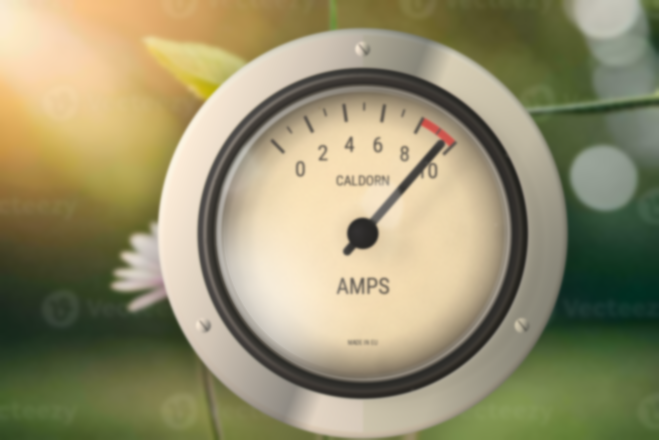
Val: 9.5 A
